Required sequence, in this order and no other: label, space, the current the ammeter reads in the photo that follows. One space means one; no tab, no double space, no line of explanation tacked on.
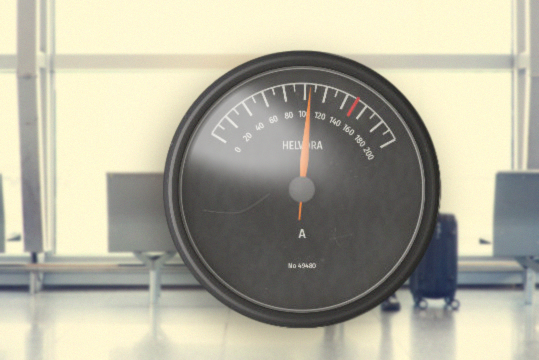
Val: 105 A
